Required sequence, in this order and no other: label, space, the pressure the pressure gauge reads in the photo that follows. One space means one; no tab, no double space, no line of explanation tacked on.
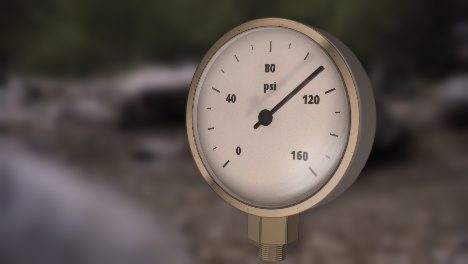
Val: 110 psi
